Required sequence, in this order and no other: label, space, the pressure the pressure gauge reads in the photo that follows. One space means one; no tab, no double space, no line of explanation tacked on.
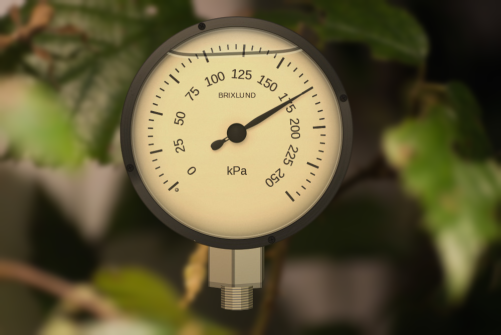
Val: 175 kPa
